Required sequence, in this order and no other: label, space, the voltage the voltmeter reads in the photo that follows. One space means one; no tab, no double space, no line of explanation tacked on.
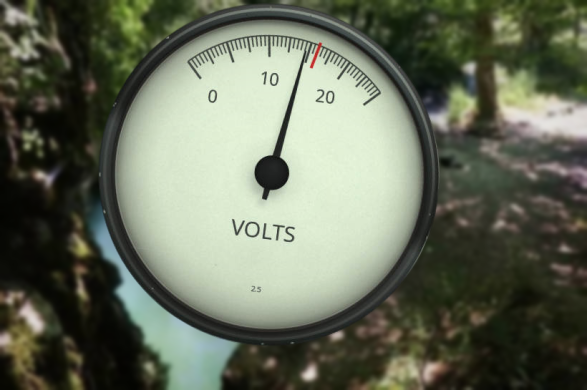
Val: 14.5 V
